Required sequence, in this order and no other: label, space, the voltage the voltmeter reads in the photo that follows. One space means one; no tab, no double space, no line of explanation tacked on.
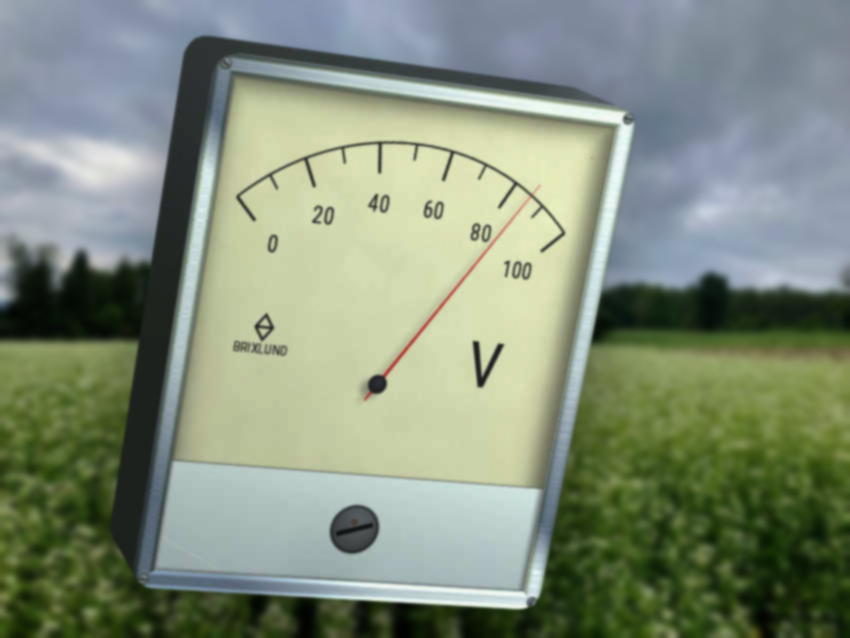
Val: 85 V
